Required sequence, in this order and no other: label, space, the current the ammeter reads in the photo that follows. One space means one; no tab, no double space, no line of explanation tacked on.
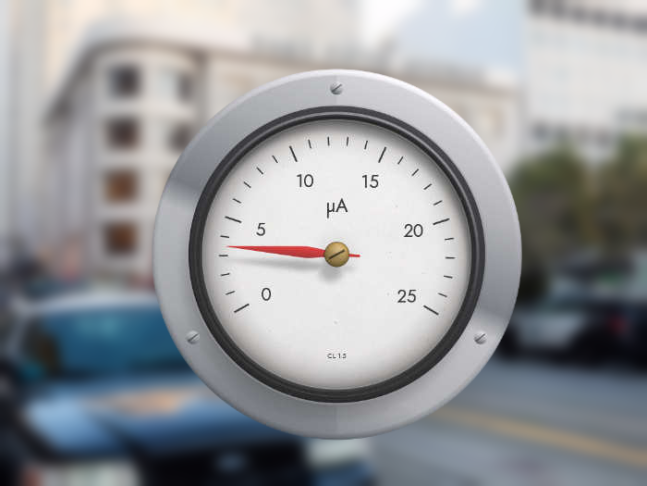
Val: 3.5 µA
